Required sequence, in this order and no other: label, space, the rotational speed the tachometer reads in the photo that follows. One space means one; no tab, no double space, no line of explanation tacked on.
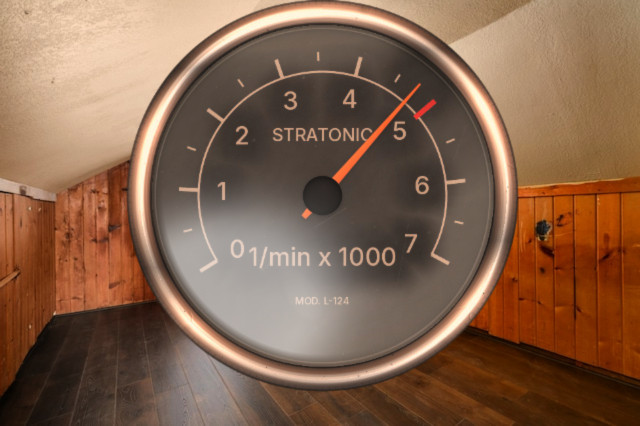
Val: 4750 rpm
